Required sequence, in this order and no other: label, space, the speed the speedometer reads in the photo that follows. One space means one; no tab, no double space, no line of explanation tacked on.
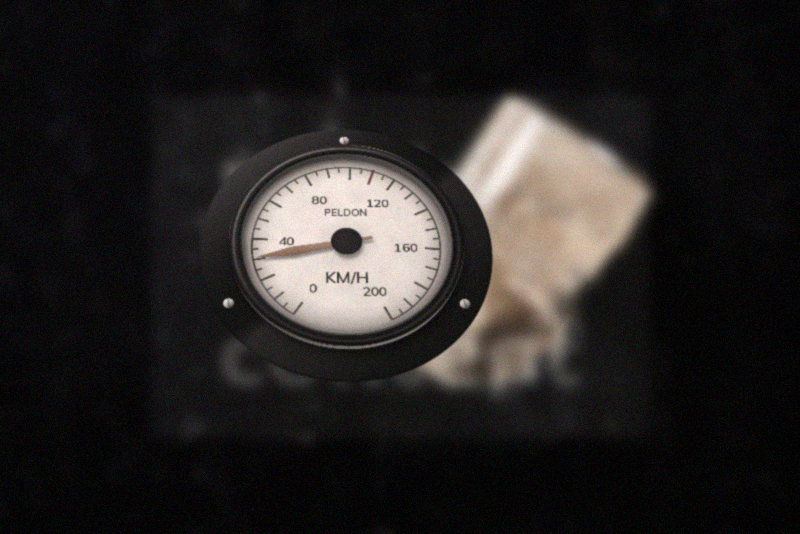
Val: 30 km/h
